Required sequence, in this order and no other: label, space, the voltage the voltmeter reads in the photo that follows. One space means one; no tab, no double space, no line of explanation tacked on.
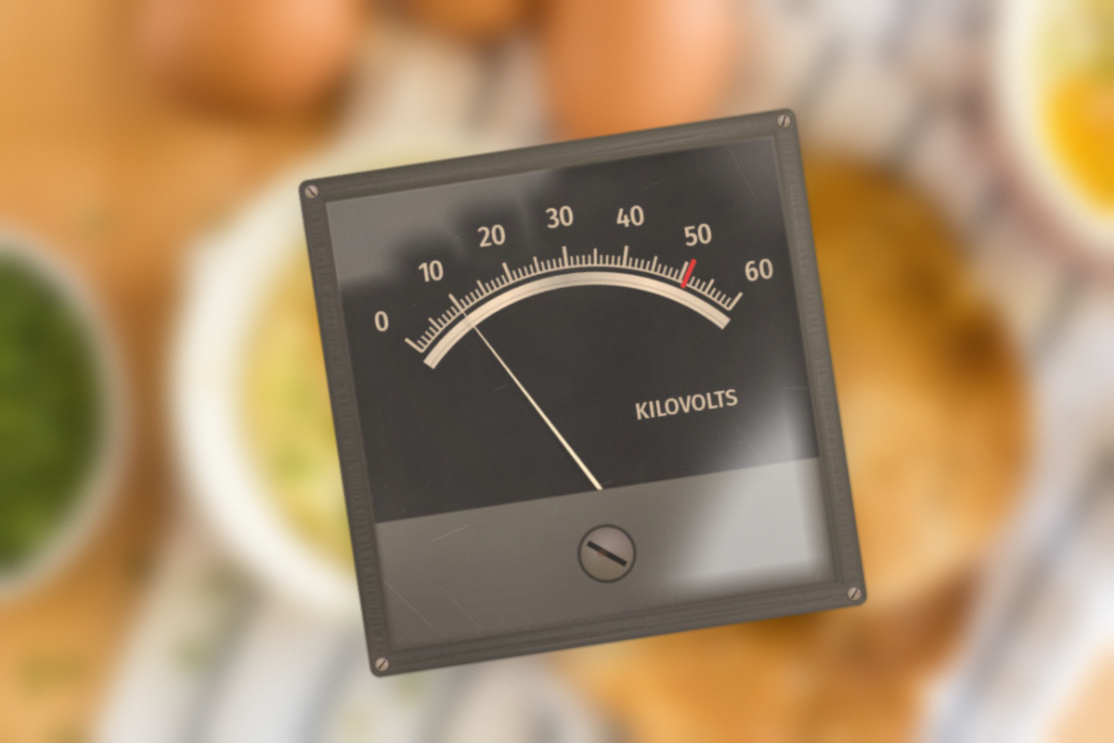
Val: 10 kV
